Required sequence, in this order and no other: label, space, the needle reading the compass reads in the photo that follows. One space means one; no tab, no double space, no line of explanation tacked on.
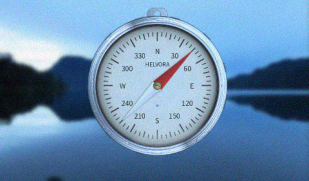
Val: 45 °
